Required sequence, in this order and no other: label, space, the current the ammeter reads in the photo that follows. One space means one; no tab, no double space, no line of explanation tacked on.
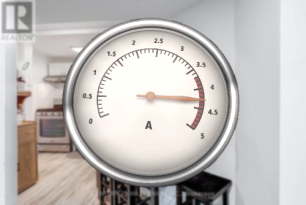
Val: 4.3 A
